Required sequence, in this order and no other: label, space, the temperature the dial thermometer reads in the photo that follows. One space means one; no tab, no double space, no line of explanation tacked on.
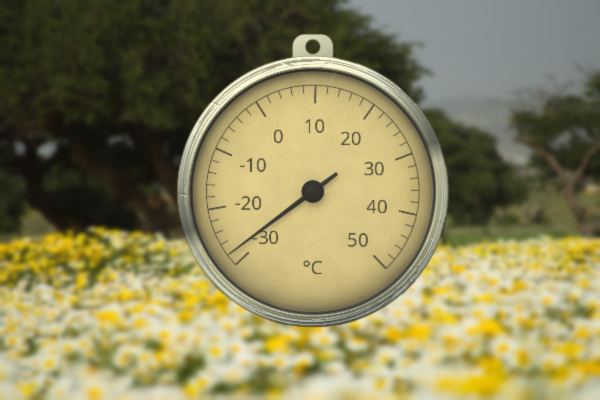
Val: -28 °C
